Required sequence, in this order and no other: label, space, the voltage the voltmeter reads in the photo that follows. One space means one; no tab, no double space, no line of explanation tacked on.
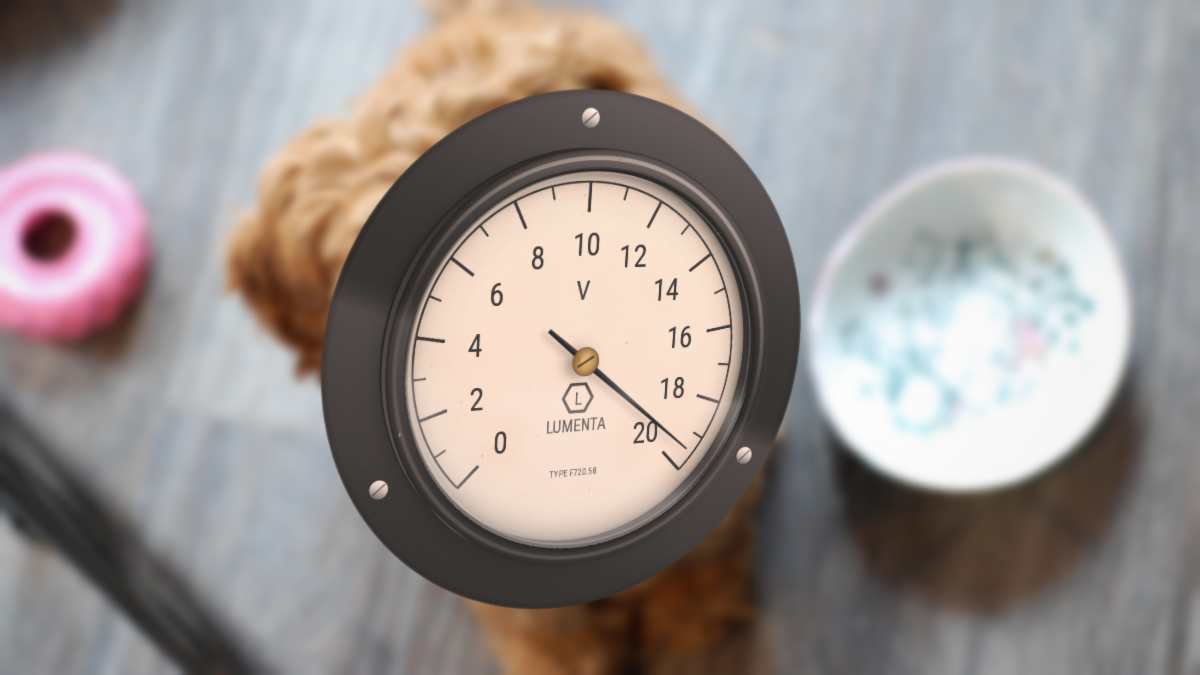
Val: 19.5 V
